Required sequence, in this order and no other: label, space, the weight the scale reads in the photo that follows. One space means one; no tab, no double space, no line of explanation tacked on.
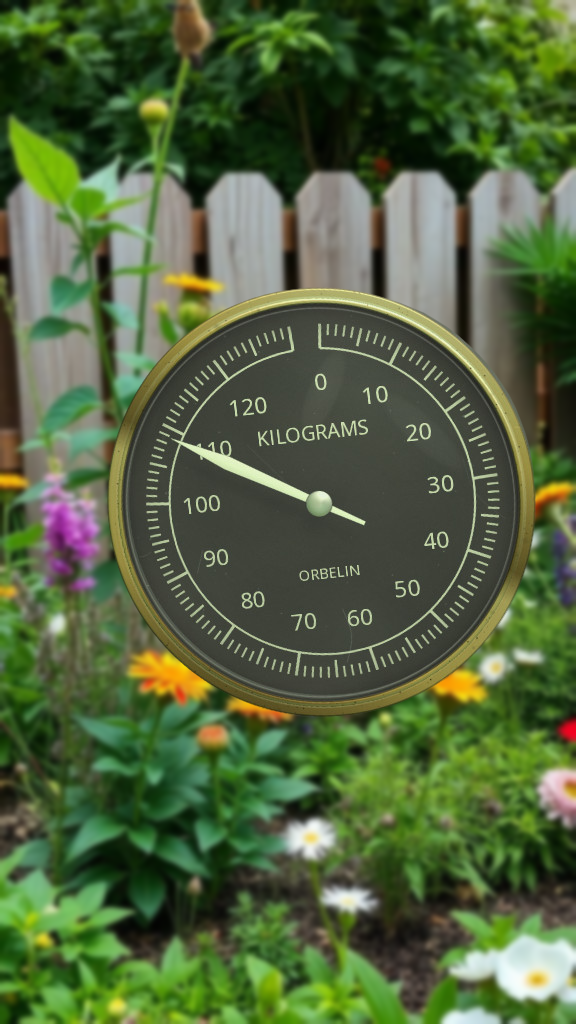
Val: 109 kg
